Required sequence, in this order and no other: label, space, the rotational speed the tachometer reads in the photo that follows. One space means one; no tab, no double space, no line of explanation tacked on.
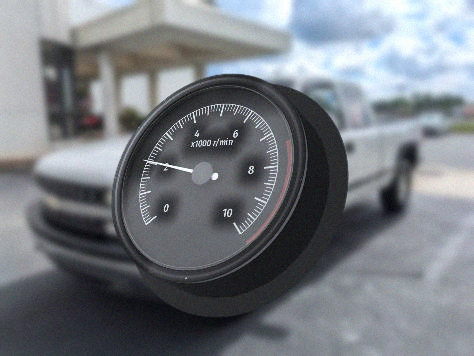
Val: 2000 rpm
